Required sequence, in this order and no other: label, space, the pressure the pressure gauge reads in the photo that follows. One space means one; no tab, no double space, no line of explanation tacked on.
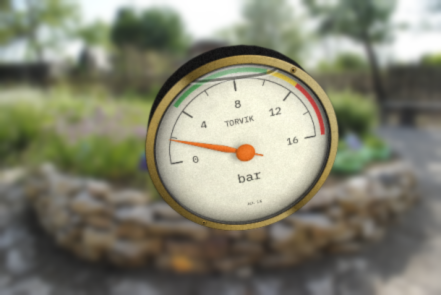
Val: 2 bar
